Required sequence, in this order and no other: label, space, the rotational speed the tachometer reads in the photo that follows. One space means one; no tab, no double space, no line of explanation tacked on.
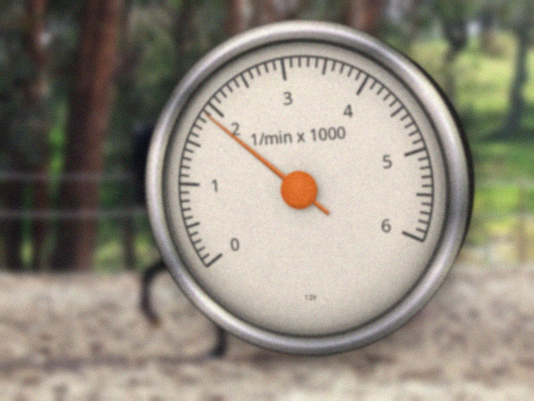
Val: 1900 rpm
